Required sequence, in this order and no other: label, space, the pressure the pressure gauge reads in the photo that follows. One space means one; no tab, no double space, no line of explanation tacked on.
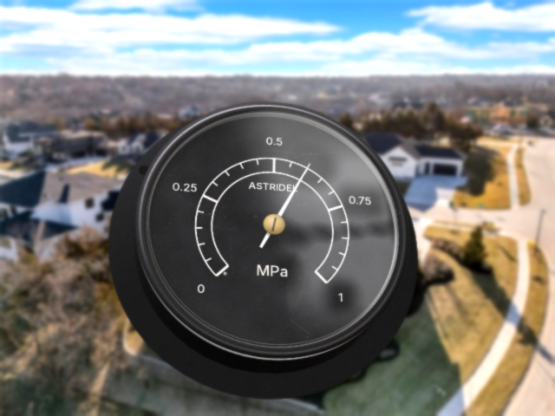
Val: 0.6 MPa
